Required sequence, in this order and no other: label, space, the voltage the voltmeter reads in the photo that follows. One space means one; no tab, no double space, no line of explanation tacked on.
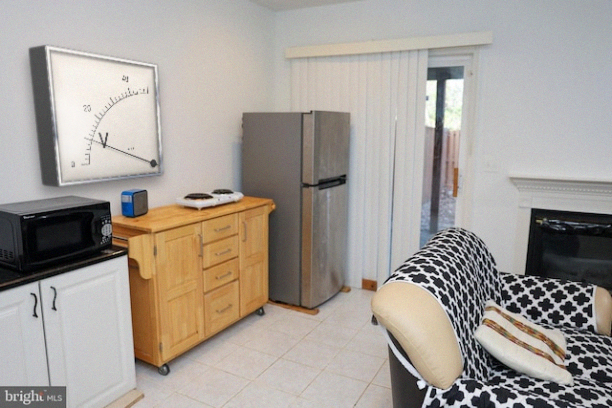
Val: 10 V
